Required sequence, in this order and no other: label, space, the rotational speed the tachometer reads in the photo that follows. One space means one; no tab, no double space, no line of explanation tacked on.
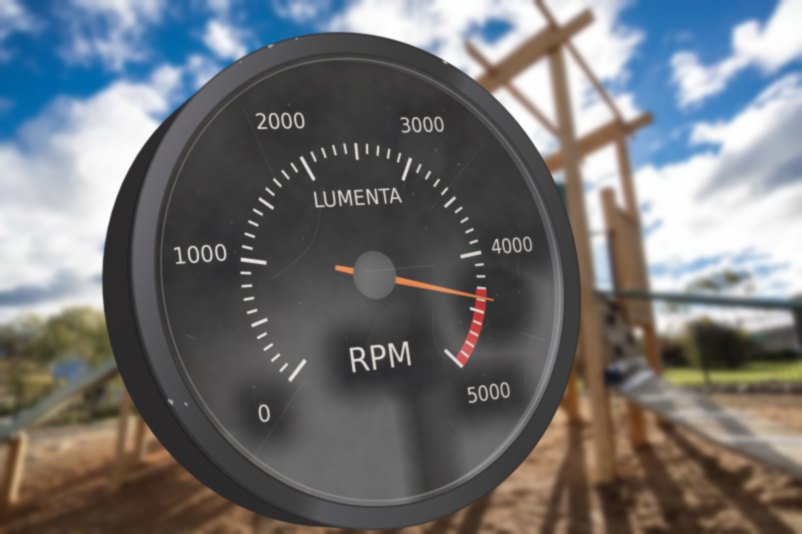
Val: 4400 rpm
